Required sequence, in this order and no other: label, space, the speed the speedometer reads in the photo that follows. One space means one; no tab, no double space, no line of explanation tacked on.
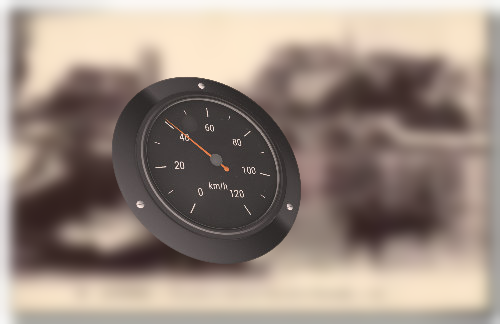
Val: 40 km/h
